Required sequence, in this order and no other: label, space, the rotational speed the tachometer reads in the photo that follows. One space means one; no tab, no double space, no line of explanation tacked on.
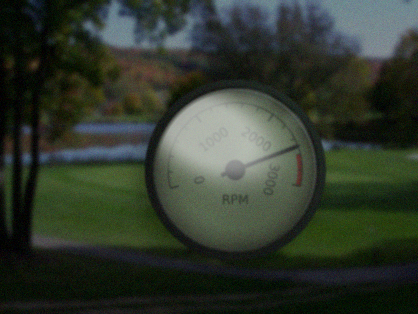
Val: 2500 rpm
